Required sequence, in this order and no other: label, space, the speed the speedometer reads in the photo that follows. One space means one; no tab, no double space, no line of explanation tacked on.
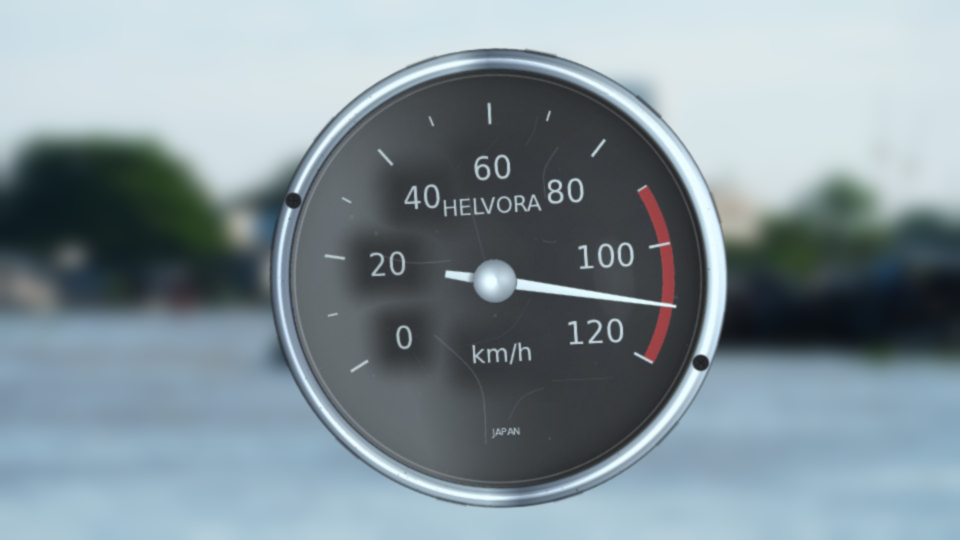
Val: 110 km/h
